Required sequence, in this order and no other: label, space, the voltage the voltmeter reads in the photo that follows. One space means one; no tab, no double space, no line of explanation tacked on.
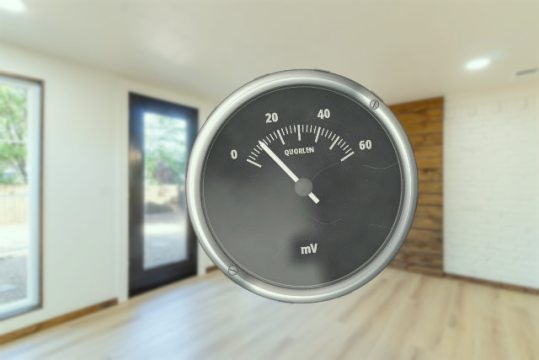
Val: 10 mV
